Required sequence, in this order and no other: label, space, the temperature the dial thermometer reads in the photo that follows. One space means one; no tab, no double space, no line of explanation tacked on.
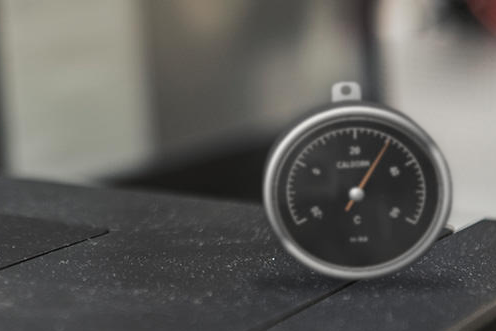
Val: 30 °C
